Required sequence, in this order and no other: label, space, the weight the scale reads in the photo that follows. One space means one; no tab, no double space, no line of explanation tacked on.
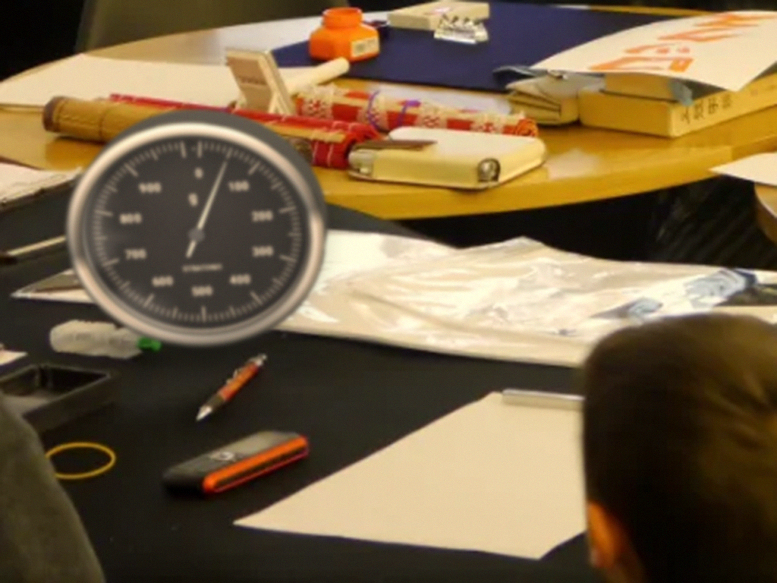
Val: 50 g
